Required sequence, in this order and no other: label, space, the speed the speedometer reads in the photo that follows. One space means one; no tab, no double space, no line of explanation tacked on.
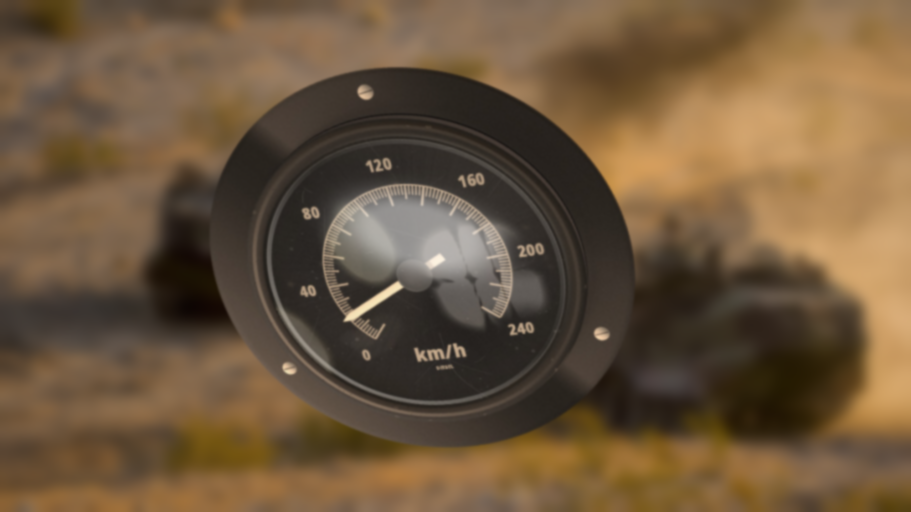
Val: 20 km/h
